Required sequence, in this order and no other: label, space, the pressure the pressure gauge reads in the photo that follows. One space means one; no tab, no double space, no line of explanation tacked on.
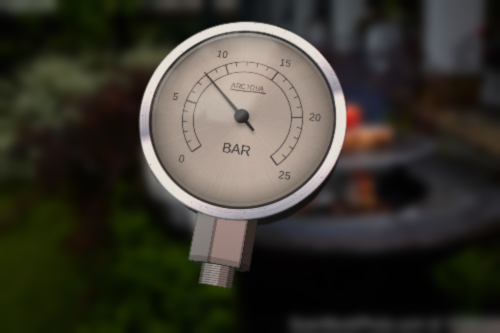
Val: 8 bar
